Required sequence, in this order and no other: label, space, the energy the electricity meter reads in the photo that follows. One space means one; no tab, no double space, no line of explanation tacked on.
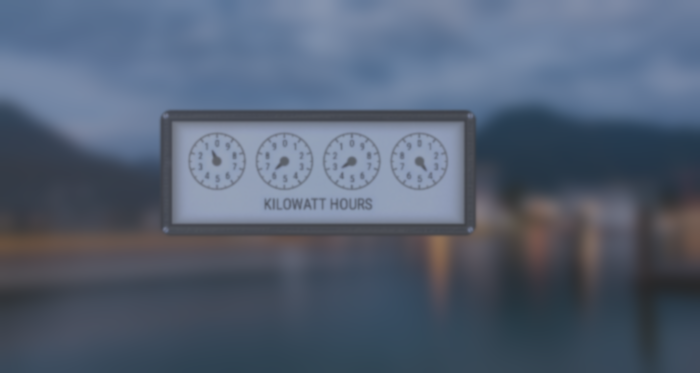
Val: 634 kWh
